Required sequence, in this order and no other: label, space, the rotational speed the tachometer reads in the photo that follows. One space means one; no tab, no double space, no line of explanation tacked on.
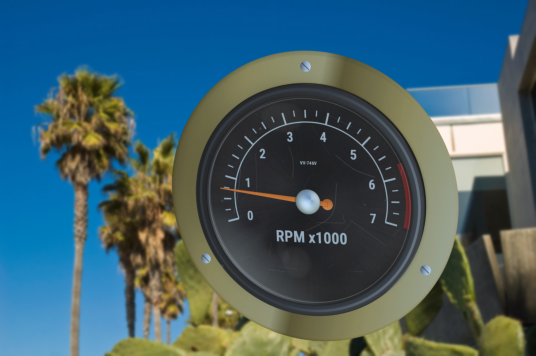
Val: 750 rpm
